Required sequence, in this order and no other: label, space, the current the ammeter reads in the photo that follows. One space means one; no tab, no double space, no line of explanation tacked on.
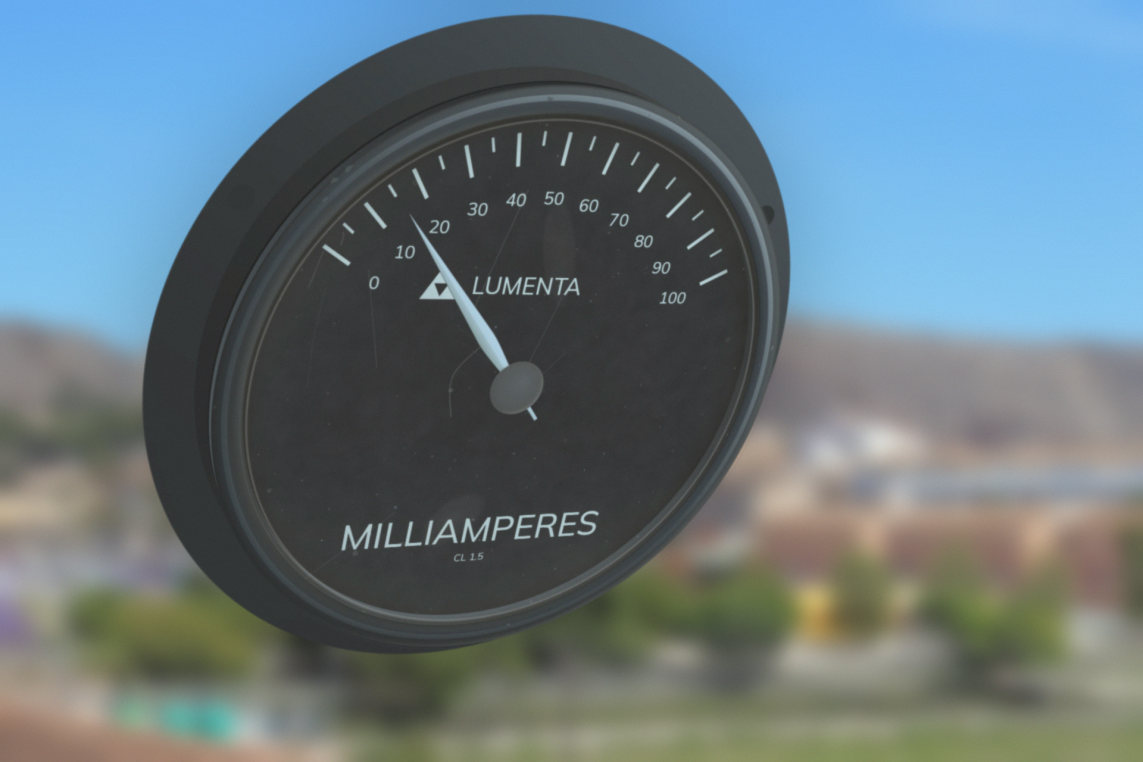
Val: 15 mA
